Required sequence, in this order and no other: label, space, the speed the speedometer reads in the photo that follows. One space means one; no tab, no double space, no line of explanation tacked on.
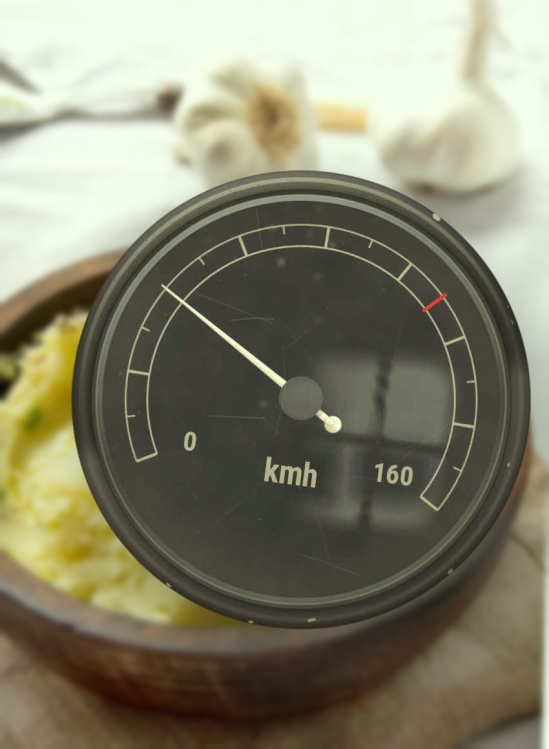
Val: 40 km/h
